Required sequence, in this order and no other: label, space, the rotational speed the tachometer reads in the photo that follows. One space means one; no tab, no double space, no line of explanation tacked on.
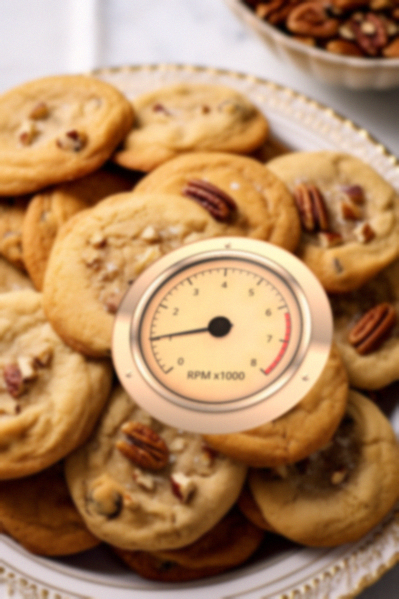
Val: 1000 rpm
